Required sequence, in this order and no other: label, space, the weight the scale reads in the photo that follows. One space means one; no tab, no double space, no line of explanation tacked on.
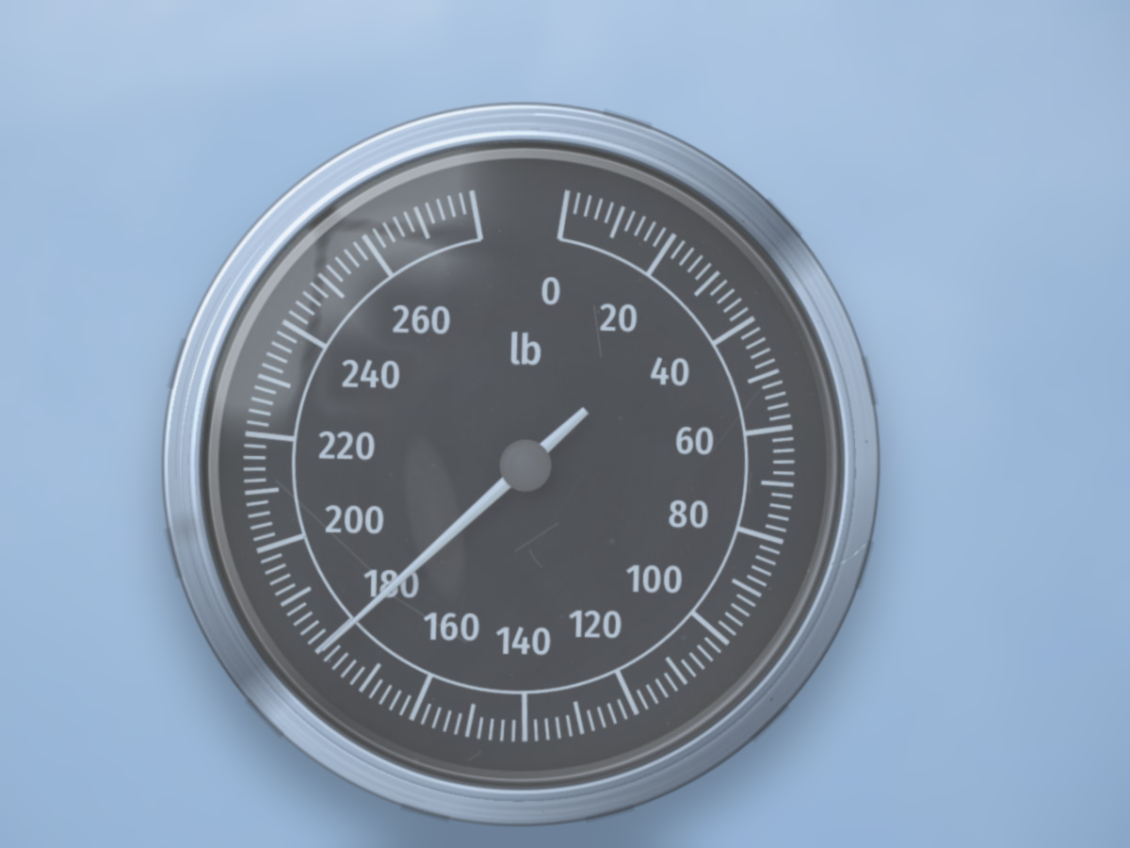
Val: 180 lb
